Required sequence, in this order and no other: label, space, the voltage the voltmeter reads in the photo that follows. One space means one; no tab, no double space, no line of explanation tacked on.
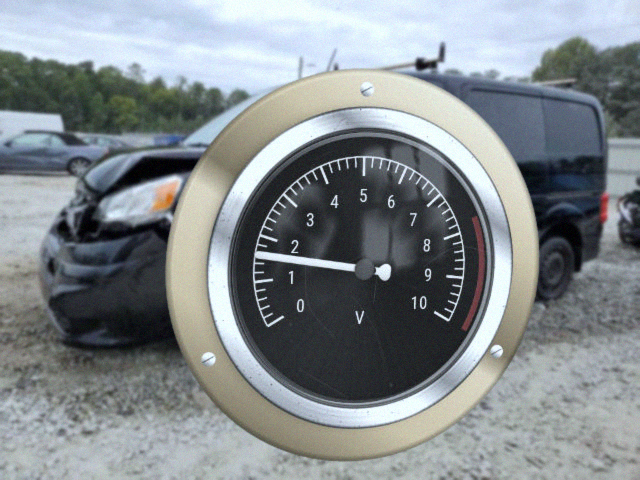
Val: 1.6 V
